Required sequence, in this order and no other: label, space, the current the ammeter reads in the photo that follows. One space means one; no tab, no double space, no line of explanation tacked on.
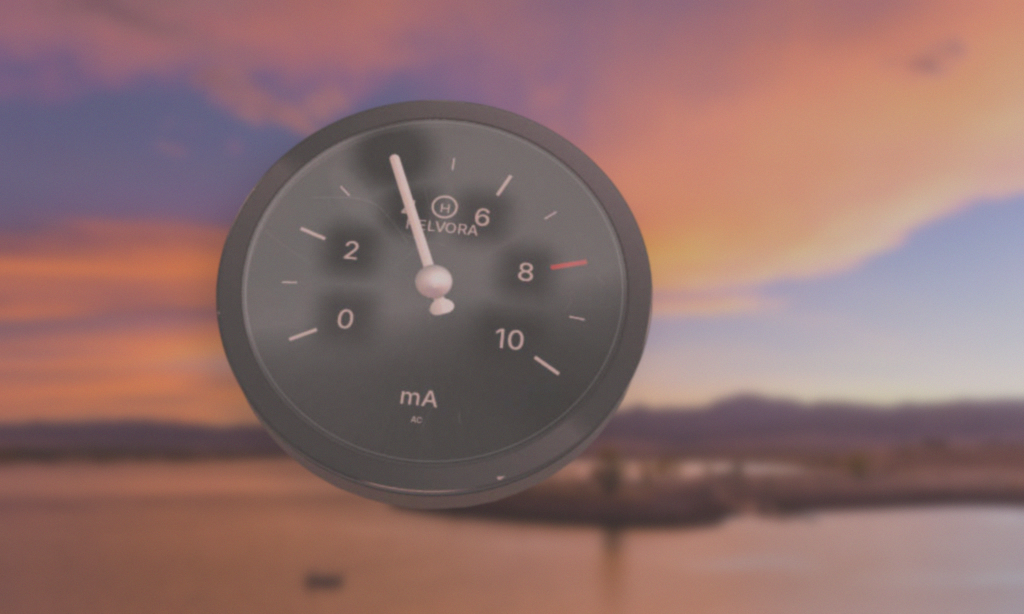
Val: 4 mA
